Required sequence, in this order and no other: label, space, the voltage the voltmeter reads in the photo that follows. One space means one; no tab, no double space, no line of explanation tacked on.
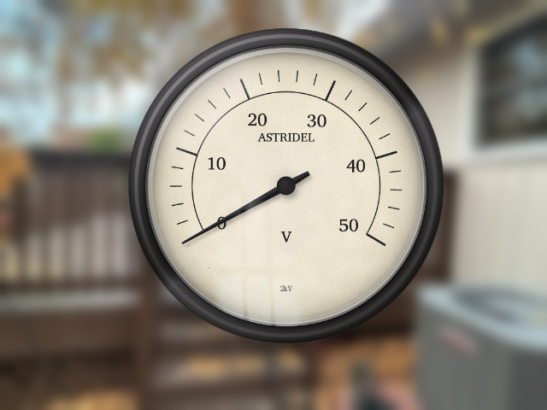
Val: 0 V
